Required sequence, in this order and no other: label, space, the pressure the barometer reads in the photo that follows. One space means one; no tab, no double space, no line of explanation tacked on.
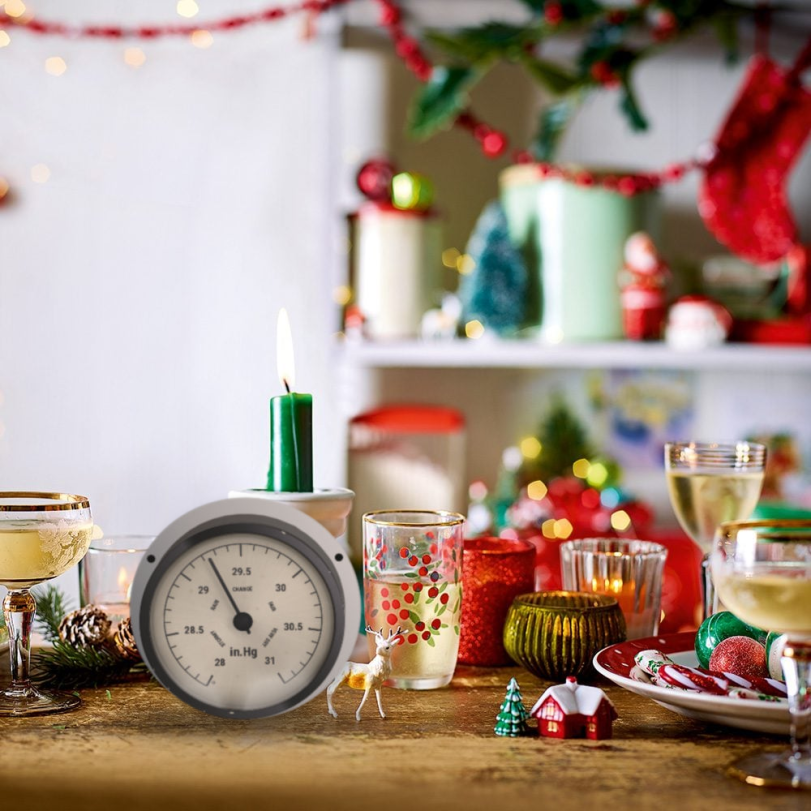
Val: 29.25 inHg
